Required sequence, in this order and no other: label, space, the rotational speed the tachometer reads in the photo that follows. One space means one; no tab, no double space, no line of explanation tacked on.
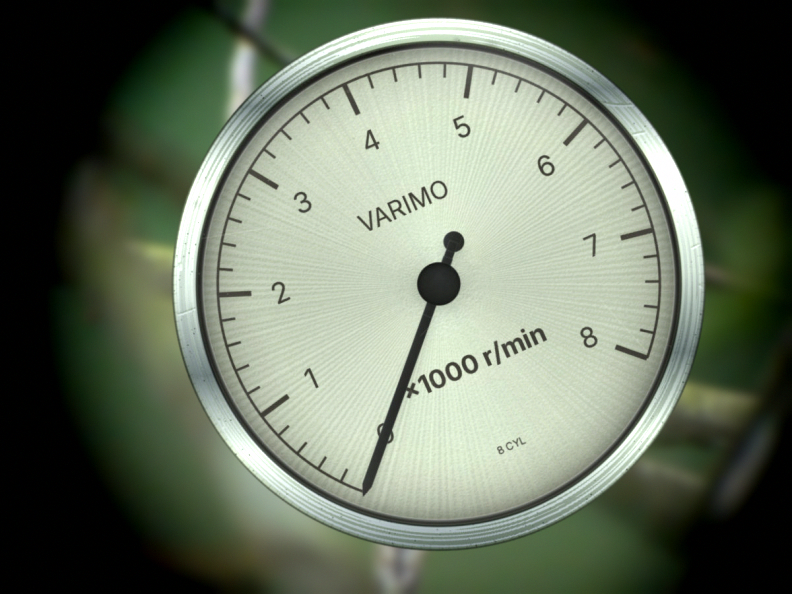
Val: 0 rpm
